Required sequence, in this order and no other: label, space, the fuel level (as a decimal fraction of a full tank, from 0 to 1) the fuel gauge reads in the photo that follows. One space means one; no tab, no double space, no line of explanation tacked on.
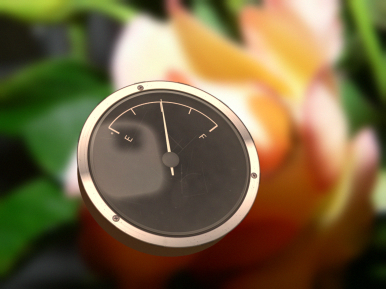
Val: 0.5
